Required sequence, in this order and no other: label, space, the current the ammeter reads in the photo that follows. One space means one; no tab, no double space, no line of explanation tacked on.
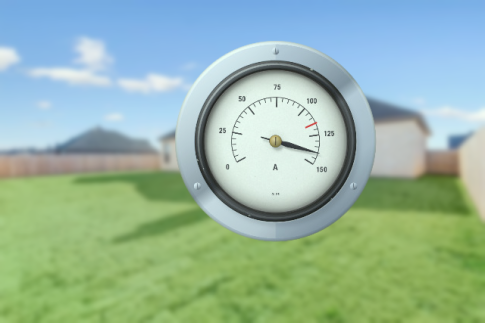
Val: 140 A
